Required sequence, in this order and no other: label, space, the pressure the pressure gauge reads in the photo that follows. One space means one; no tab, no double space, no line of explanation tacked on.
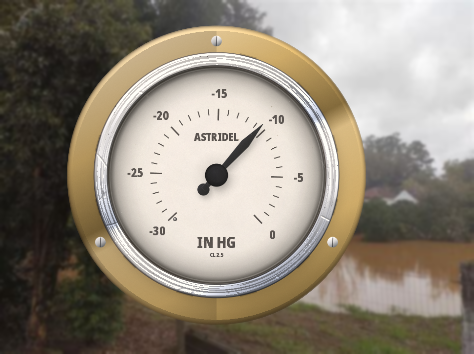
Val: -10.5 inHg
